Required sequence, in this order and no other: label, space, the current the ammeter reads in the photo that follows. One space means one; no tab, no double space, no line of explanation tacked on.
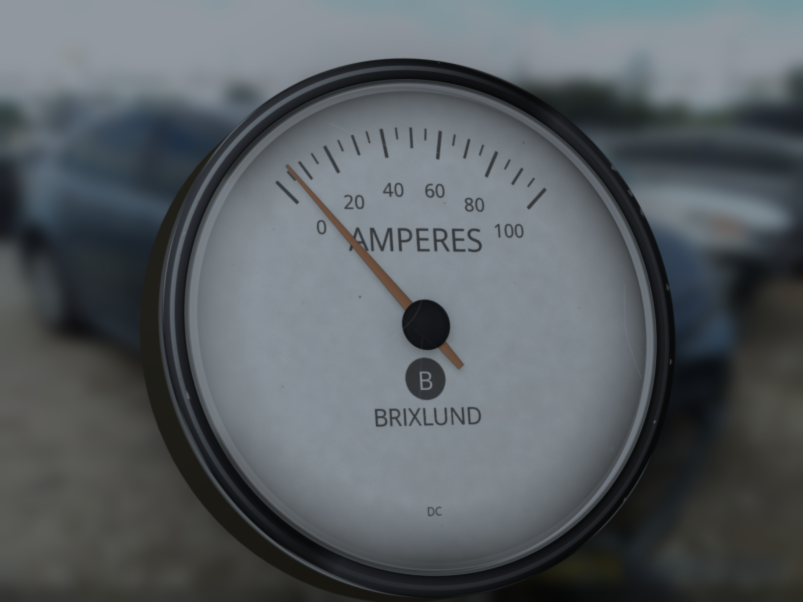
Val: 5 A
